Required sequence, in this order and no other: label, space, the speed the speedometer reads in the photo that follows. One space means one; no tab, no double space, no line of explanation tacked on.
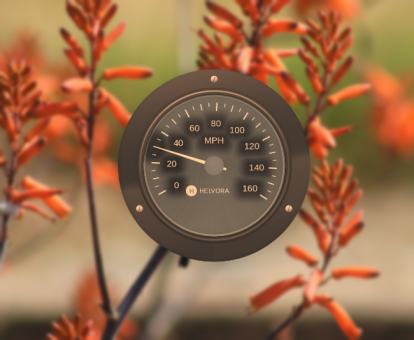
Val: 30 mph
